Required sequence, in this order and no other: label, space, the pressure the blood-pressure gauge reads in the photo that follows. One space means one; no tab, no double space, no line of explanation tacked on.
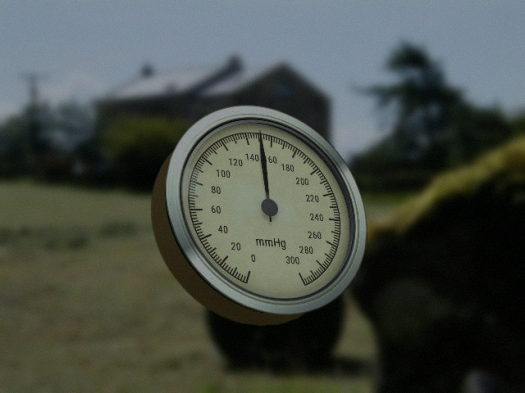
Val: 150 mmHg
